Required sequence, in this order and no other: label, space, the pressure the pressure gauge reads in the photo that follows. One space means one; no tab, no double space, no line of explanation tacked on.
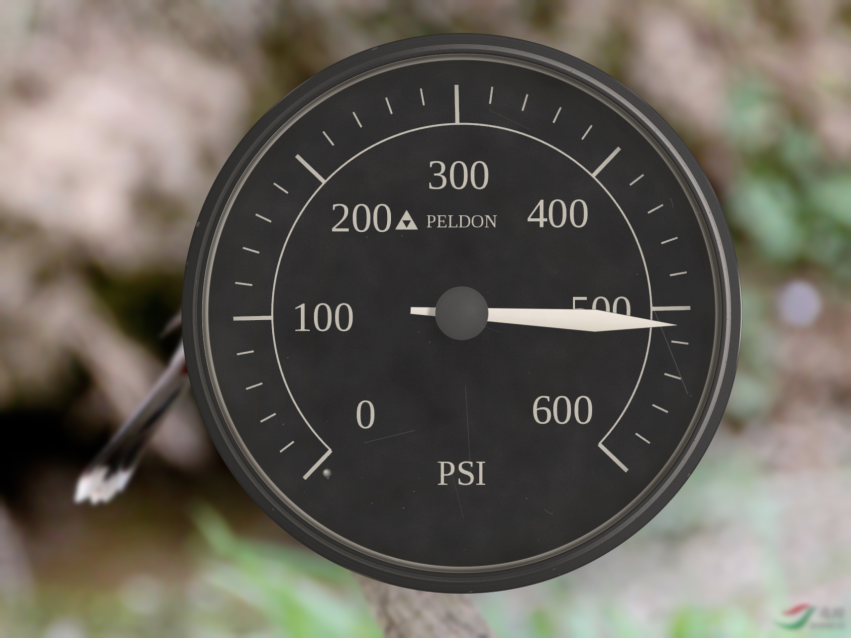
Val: 510 psi
